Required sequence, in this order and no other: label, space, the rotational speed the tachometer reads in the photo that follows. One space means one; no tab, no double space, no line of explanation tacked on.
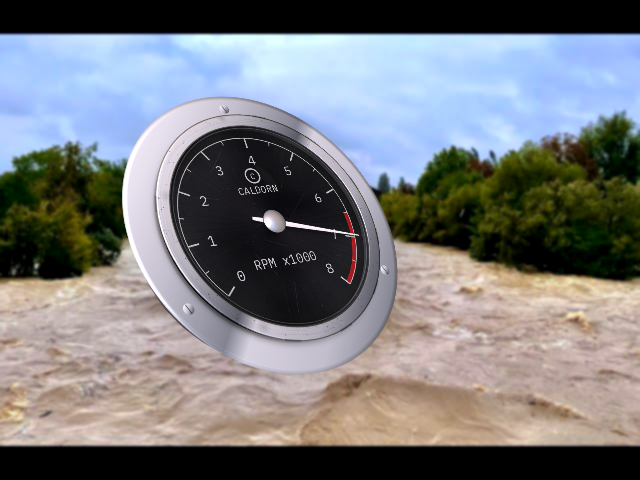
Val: 7000 rpm
